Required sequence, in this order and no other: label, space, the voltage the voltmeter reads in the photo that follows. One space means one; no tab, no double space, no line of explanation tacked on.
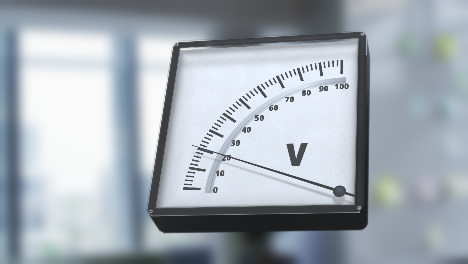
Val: 20 V
